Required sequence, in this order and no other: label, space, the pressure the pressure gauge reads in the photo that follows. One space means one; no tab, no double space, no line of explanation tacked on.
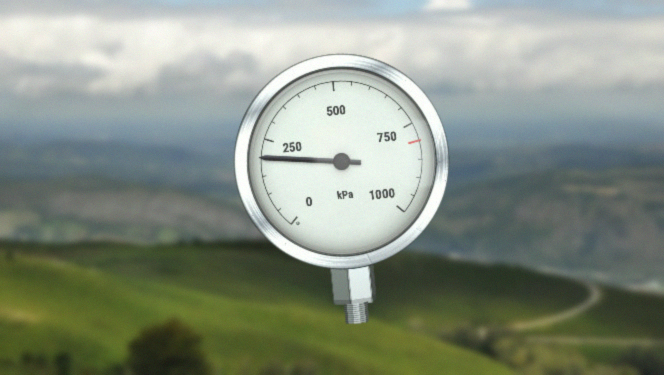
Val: 200 kPa
